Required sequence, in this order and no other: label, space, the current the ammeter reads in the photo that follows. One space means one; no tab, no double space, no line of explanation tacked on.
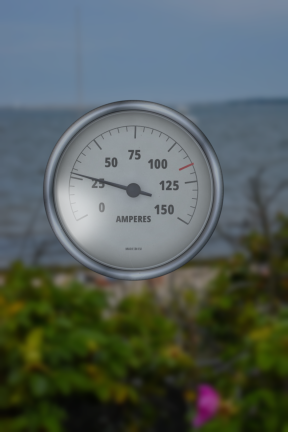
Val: 27.5 A
